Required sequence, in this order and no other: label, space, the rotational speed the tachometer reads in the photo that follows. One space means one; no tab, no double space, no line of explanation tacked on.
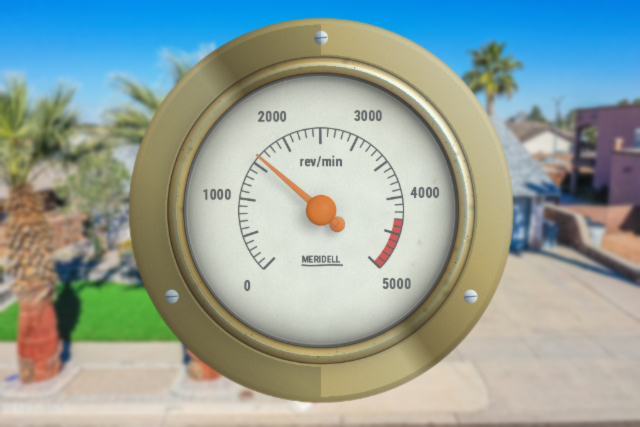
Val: 1600 rpm
